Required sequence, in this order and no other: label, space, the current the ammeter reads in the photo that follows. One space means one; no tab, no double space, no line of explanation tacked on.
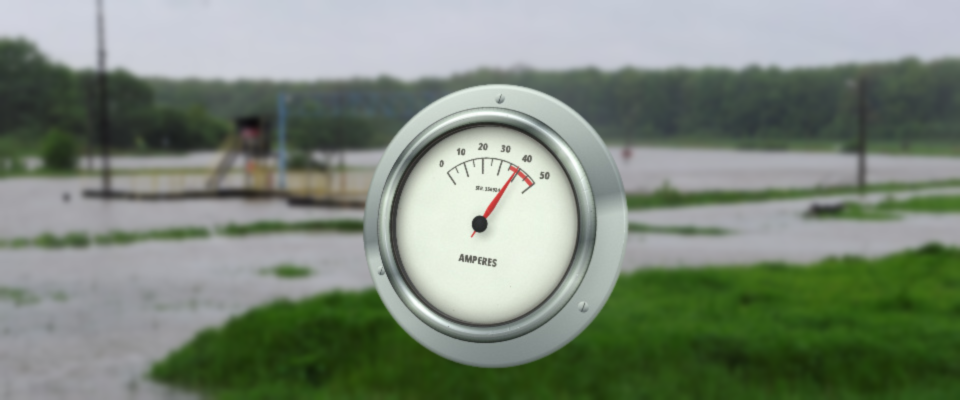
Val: 40 A
